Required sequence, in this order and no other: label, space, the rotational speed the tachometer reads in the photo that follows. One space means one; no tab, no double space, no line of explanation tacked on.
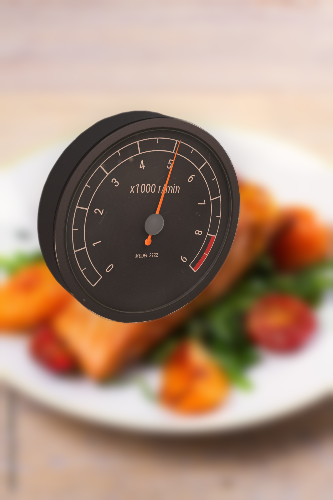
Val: 5000 rpm
